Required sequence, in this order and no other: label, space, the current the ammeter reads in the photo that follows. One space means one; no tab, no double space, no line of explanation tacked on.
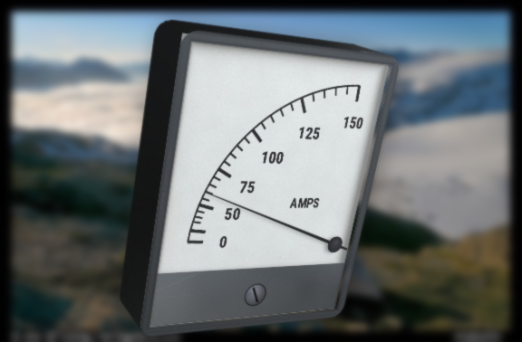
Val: 60 A
